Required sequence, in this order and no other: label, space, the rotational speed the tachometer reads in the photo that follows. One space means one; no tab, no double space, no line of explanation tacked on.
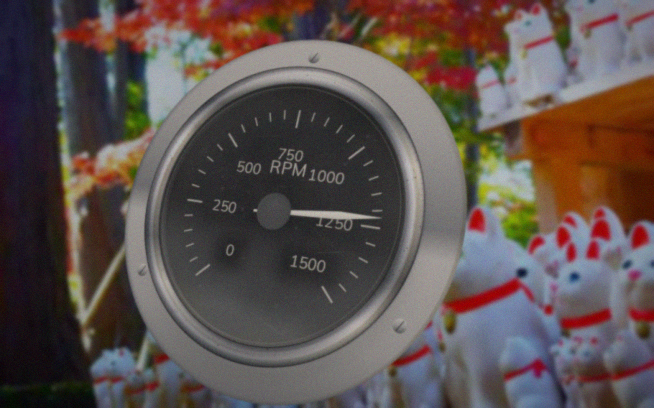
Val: 1225 rpm
